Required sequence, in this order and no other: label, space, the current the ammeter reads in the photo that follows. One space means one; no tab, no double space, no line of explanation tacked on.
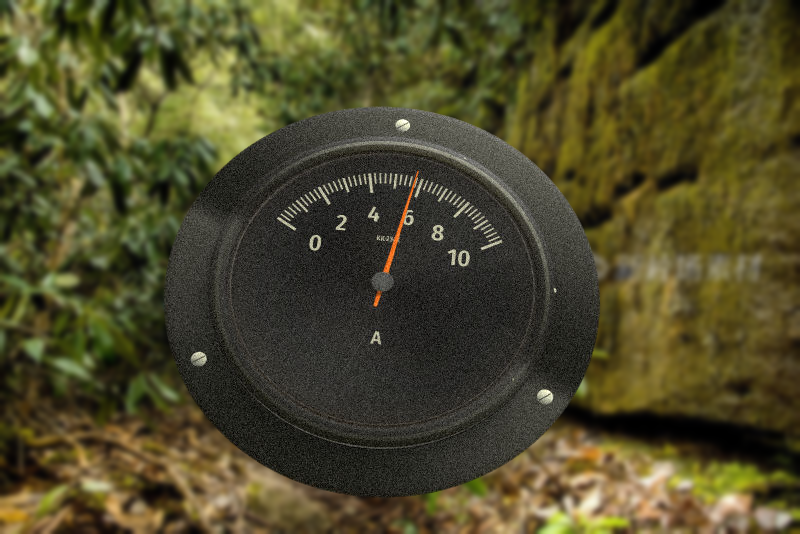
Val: 5.8 A
